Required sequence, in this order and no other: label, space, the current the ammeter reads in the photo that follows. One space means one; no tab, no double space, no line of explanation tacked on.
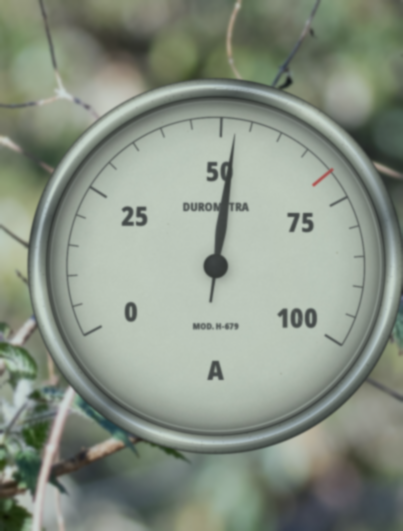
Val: 52.5 A
